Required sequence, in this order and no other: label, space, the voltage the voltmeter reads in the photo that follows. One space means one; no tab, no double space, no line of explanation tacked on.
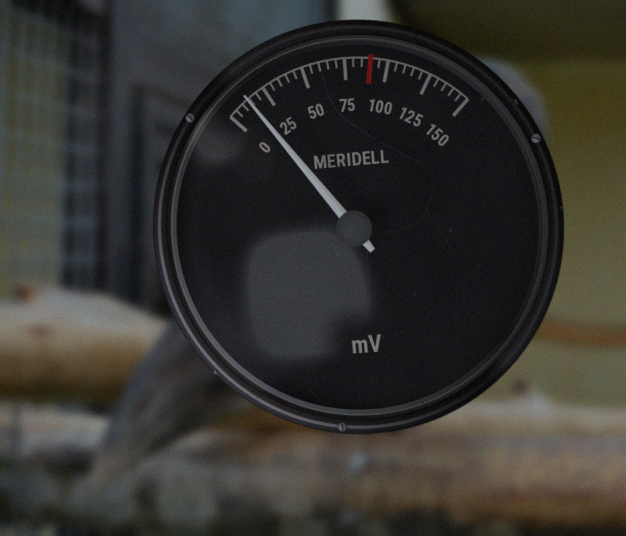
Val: 15 mV
